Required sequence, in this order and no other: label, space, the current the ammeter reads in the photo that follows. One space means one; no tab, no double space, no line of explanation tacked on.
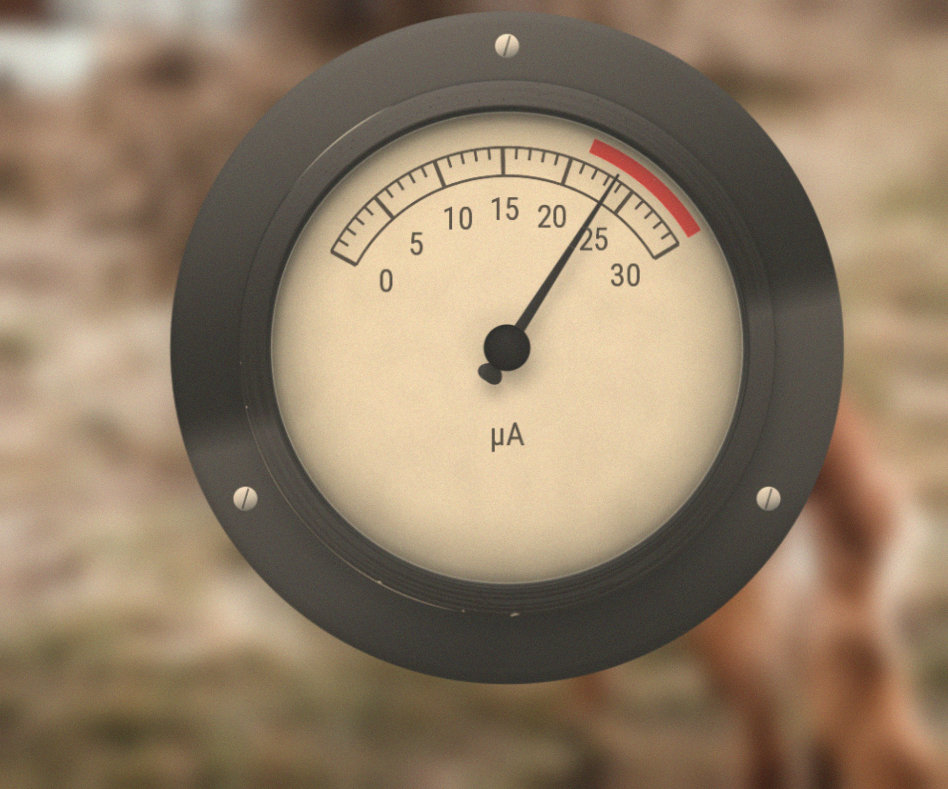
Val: 23.5 µA
